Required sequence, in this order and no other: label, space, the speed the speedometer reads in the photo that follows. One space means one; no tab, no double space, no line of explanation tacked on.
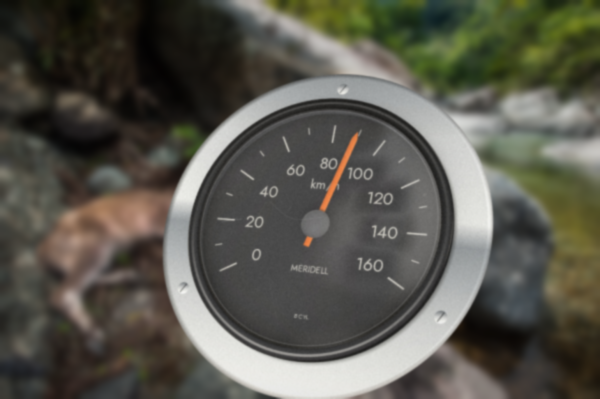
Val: 90 km/h
